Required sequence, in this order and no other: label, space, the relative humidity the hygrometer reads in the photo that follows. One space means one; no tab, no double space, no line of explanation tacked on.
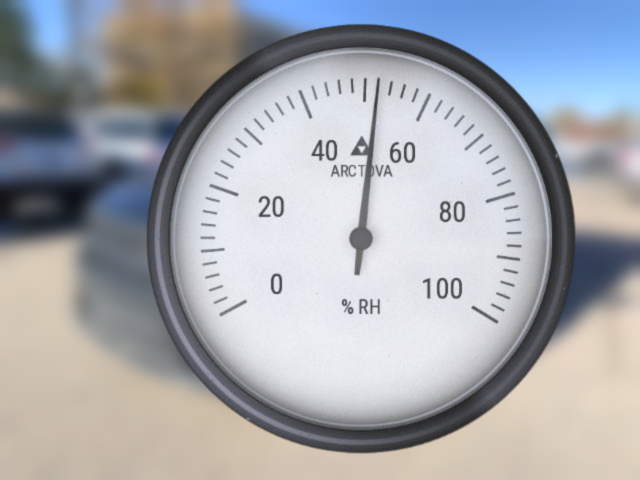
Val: 52 %
